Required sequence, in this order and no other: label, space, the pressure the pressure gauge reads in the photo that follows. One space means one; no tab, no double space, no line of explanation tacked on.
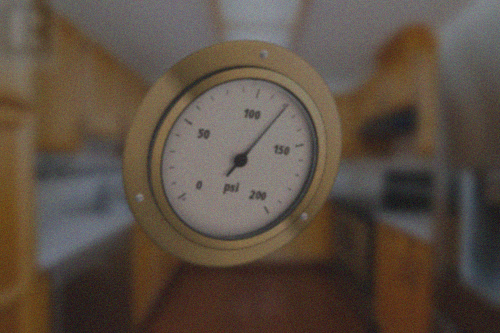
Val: 120 psi
